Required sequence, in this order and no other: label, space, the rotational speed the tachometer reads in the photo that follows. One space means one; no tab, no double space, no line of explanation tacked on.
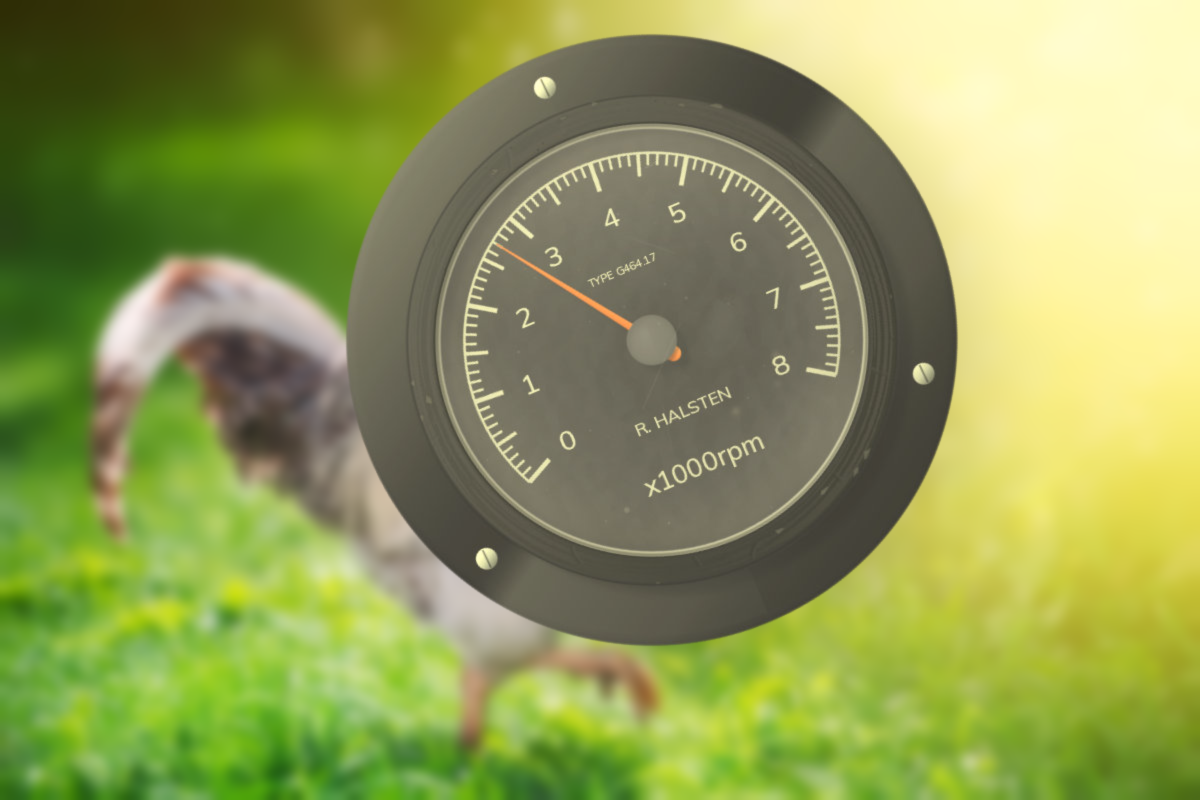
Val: 2700 rpm
